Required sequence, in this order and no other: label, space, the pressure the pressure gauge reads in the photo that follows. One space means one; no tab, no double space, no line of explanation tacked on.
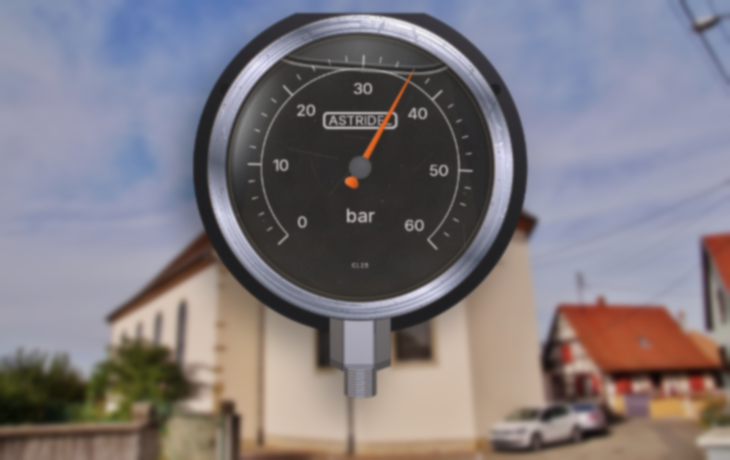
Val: 36 bar
